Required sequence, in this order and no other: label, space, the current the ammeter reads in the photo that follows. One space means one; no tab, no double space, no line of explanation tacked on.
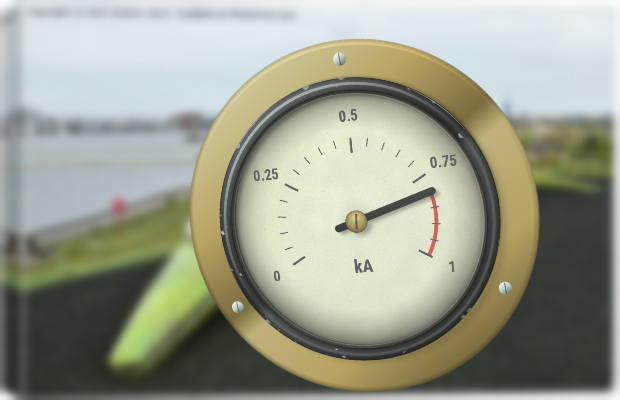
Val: 0.8 kA
